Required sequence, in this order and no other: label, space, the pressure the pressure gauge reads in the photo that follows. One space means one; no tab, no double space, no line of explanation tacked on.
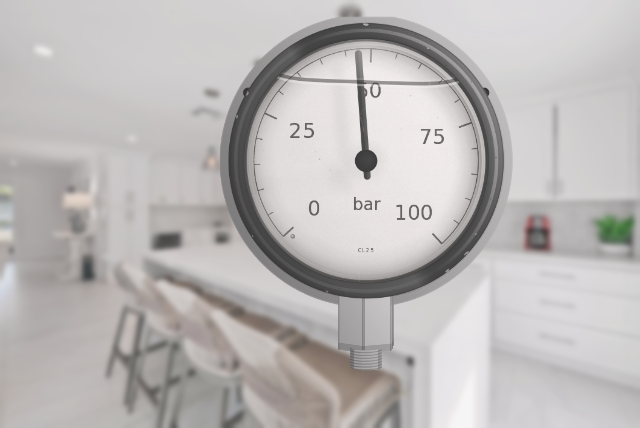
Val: 47.5 bar
